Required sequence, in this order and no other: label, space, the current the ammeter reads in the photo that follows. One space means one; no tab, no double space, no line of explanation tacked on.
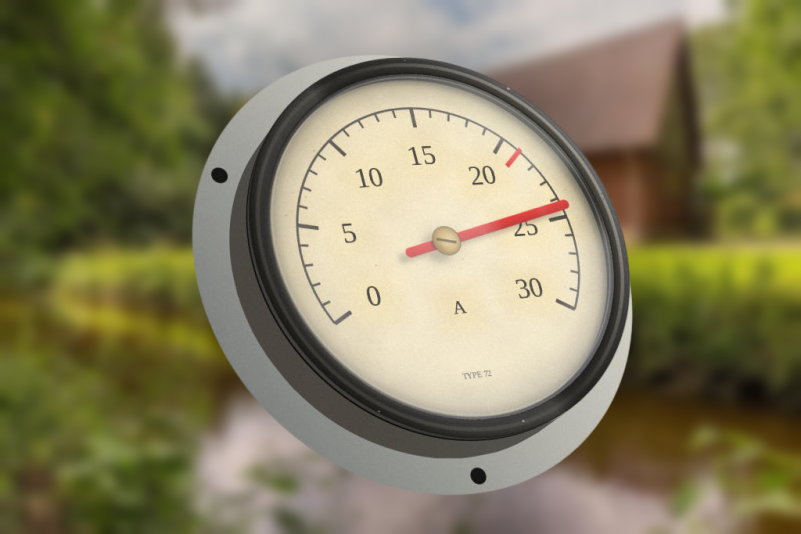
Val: 24.5 A
